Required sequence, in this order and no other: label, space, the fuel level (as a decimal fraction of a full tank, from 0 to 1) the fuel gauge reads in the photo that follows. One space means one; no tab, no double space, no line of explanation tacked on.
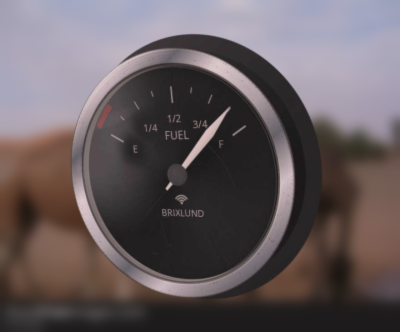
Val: 0.875
